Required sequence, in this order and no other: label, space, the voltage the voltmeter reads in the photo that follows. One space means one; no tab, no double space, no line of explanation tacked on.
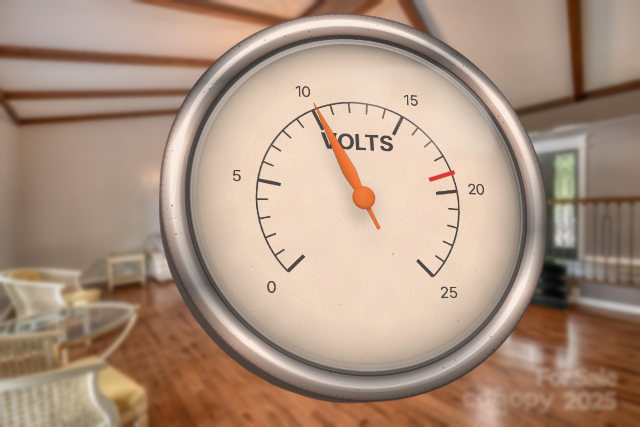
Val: 10 V
